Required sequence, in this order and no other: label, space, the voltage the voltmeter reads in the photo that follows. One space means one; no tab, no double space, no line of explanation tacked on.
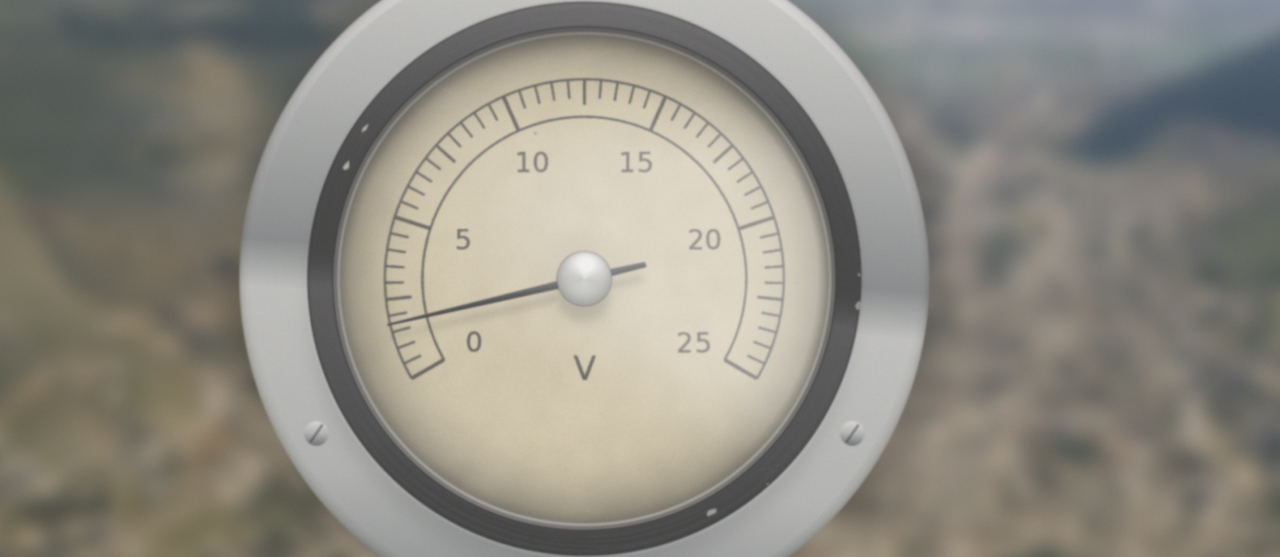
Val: 1.75 V
